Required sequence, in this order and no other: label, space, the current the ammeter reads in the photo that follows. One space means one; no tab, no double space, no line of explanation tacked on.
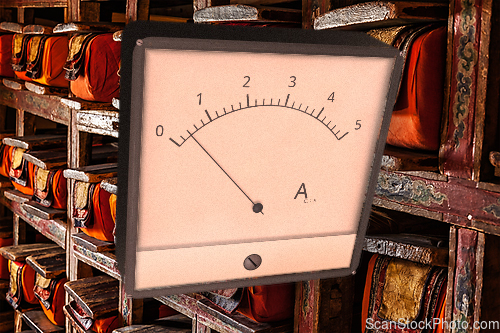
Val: 0.4 A
